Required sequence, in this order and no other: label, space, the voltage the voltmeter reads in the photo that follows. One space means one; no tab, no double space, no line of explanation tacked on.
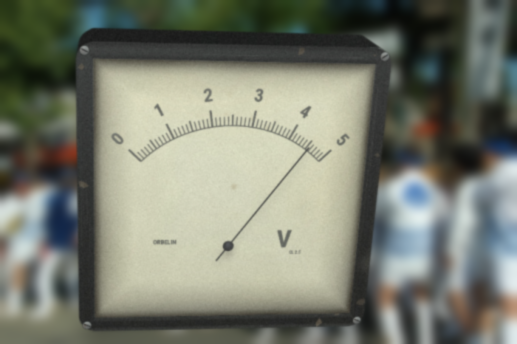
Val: 4.5 V
